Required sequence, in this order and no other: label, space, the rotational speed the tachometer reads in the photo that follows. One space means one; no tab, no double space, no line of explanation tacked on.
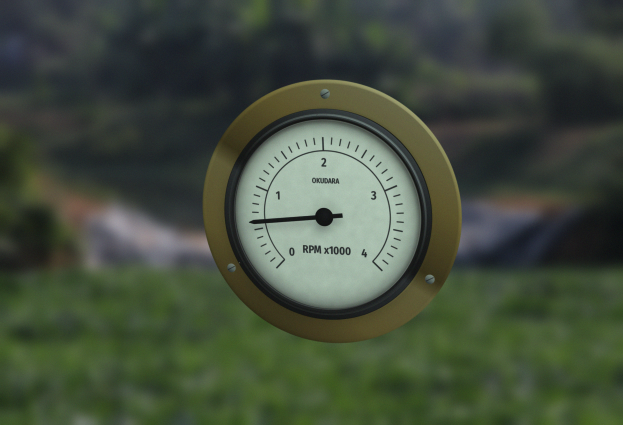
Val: 600 rpm
